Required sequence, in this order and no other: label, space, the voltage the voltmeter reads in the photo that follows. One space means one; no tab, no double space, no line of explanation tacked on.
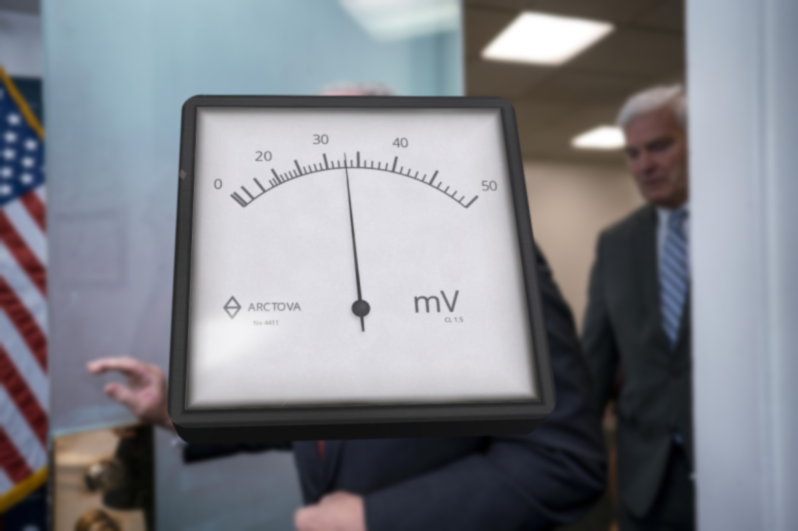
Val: 33 mV
